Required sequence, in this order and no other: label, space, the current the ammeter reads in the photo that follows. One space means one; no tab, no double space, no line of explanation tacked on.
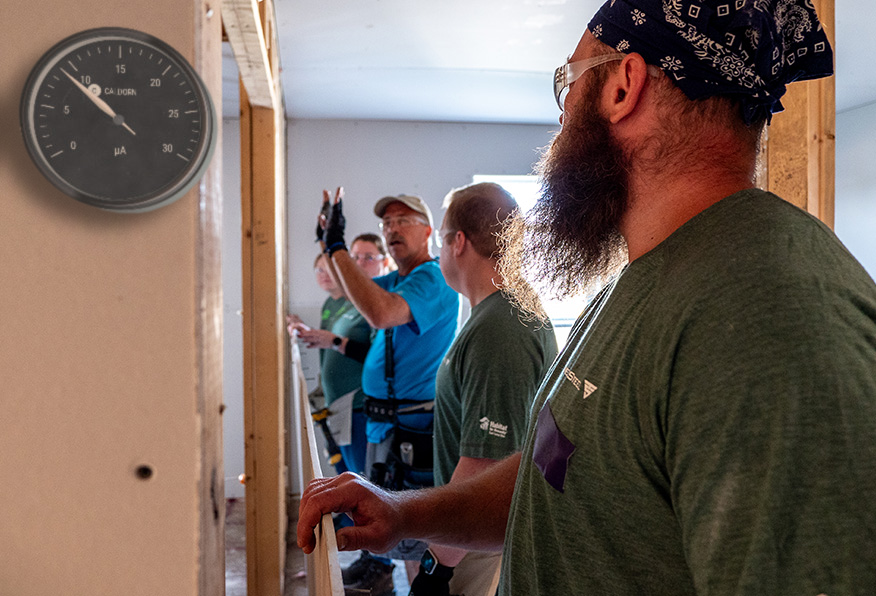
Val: 9 µA
